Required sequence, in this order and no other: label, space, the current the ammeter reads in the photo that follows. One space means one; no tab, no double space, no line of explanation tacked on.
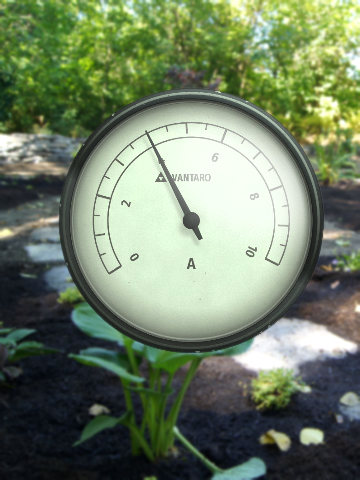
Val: 4 A
